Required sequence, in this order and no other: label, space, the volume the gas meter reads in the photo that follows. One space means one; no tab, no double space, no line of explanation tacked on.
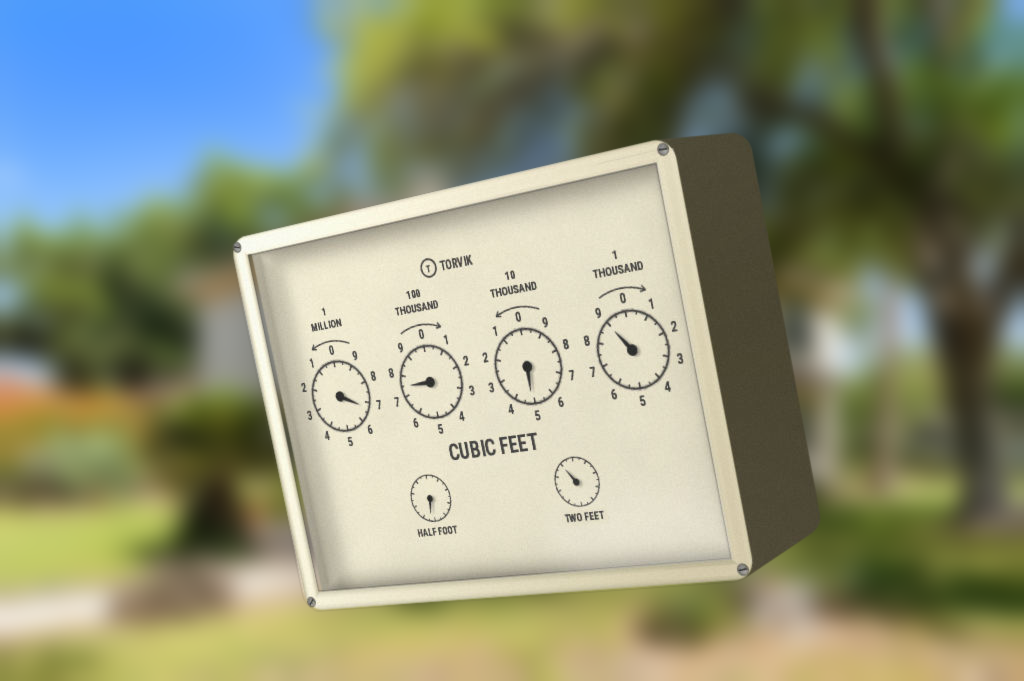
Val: 674900 ft³
